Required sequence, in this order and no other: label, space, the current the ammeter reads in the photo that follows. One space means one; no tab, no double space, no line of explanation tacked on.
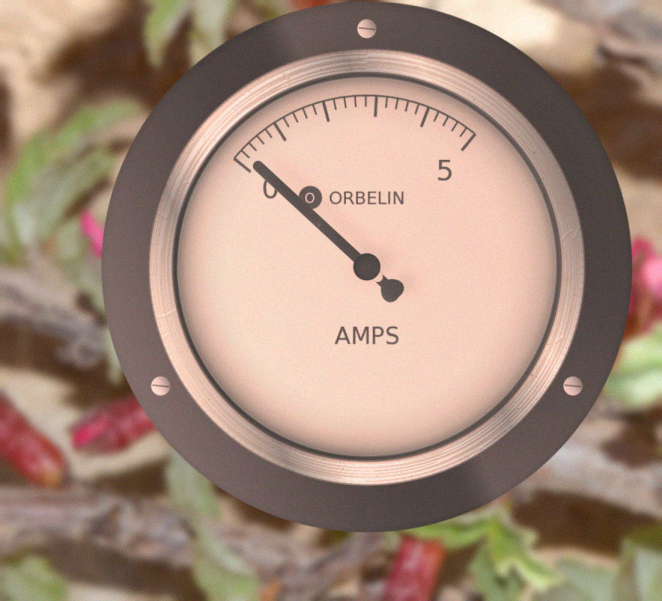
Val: 0.2 A
